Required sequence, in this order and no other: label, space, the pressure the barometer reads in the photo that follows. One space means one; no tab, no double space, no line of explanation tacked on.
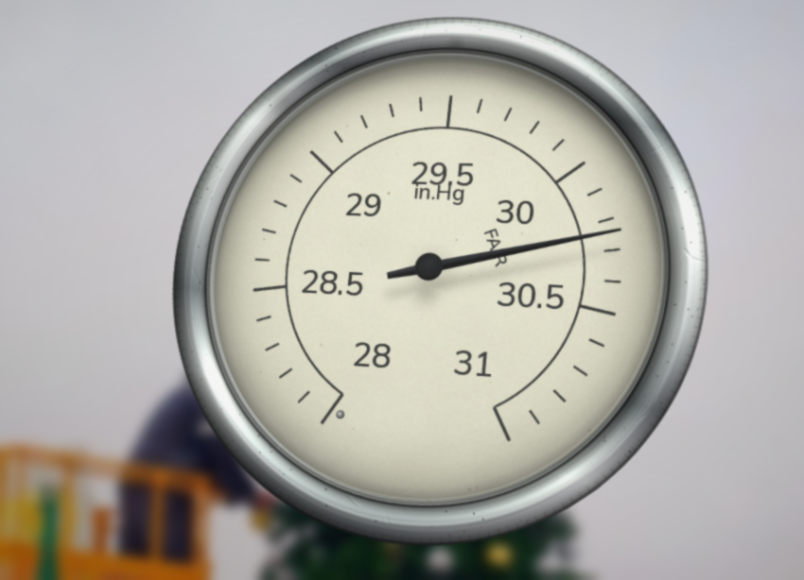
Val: 30.25 inHg
